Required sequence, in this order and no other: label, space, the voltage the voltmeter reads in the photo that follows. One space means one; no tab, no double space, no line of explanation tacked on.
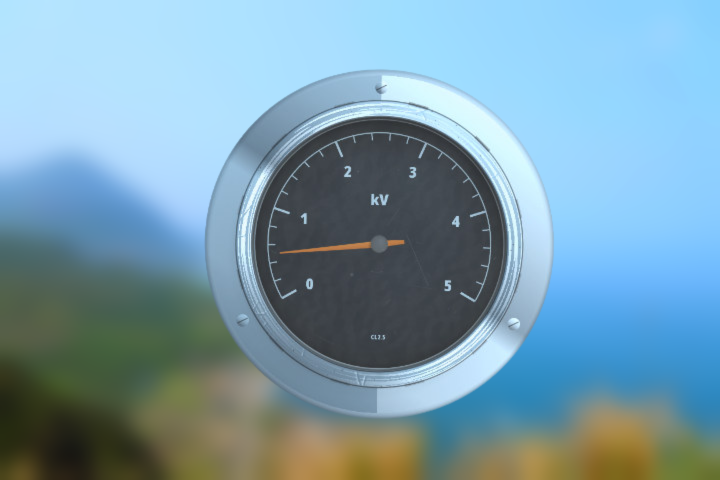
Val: 0.5 kV
